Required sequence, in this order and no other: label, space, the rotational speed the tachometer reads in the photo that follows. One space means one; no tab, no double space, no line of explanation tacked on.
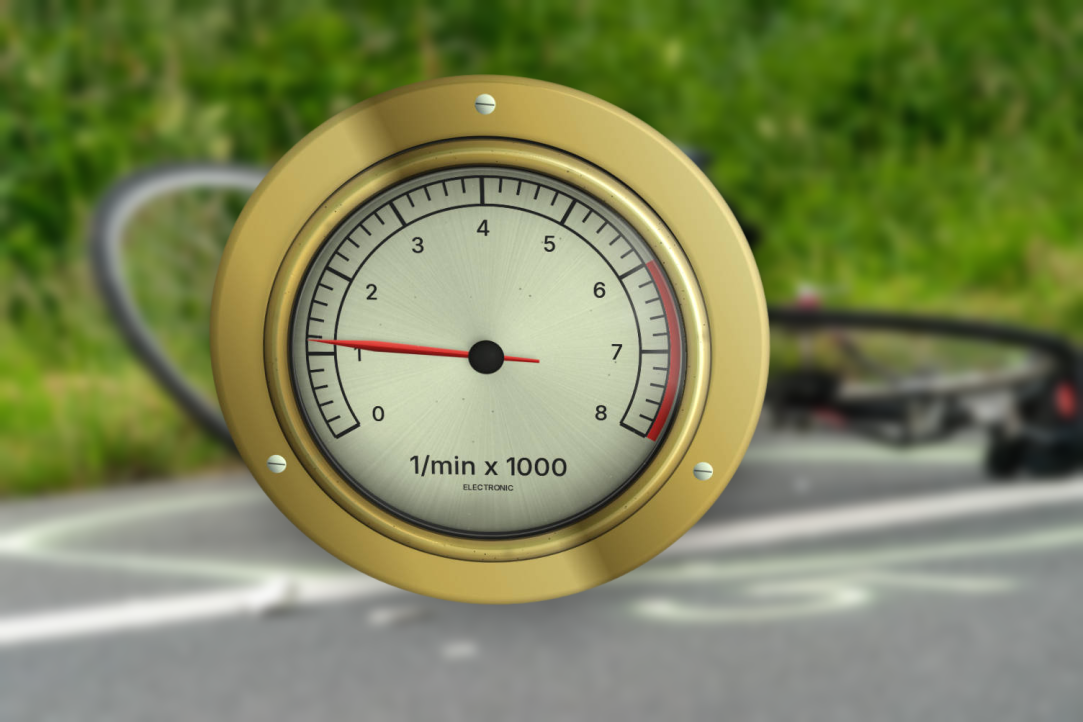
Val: 1200 rpm
